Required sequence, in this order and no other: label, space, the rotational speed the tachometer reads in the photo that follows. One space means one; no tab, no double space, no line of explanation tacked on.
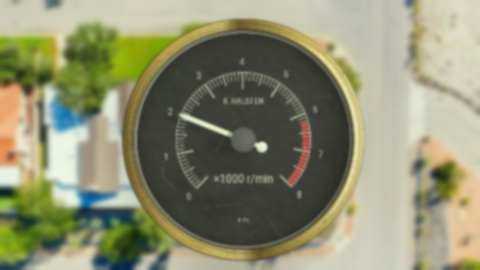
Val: 2000 rpm
